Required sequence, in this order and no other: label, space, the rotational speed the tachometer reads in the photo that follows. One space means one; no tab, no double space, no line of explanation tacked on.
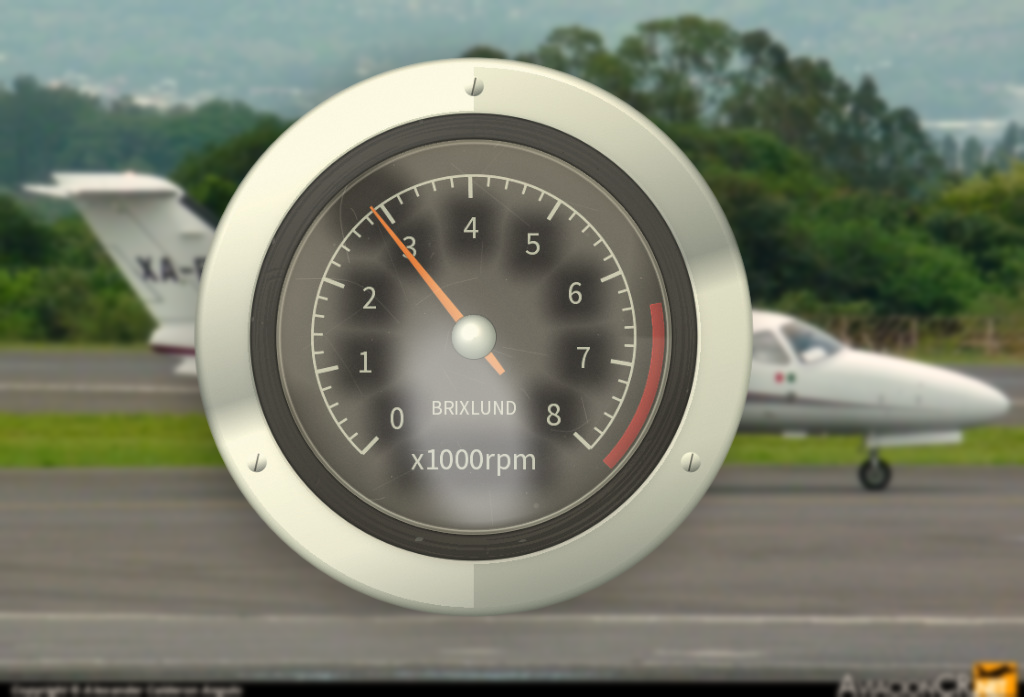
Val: 2900 rpm
